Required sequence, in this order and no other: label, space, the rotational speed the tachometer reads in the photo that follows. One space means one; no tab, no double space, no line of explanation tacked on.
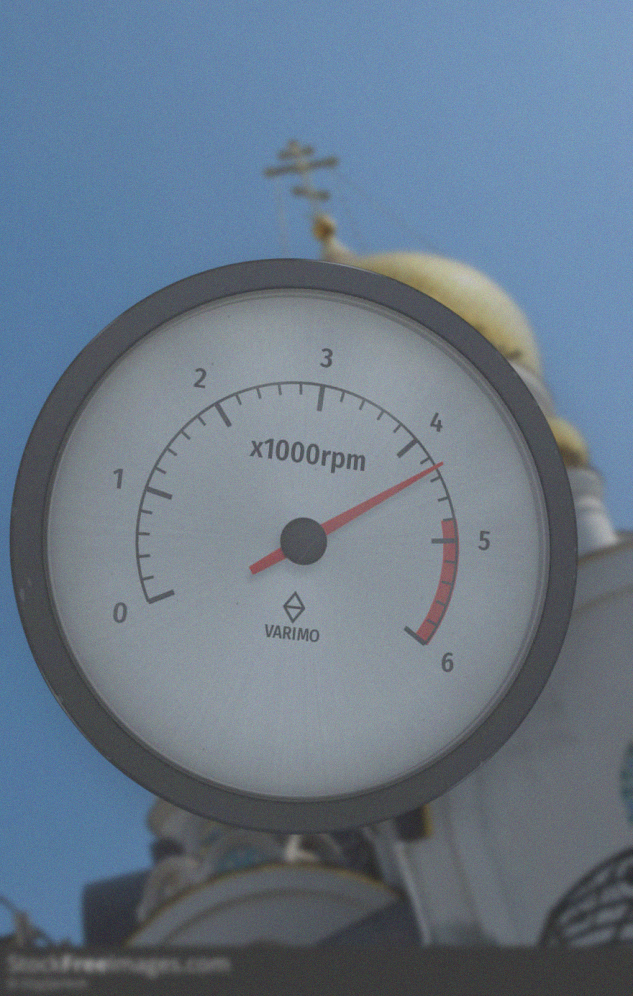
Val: 4300 rpm
